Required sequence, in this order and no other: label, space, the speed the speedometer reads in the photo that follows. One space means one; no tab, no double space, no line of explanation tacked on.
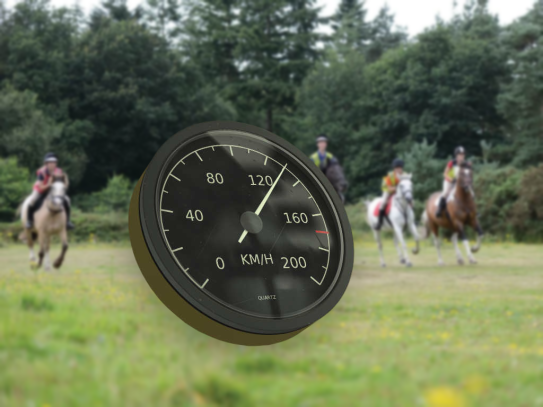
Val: 130 km/h
